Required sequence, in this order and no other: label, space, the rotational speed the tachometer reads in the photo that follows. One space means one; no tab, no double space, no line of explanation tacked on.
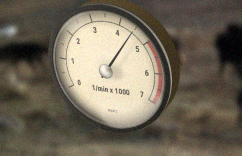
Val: 4500 rpm
